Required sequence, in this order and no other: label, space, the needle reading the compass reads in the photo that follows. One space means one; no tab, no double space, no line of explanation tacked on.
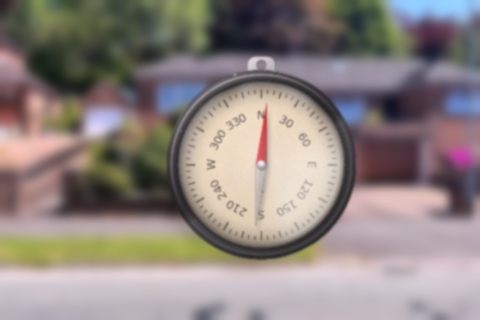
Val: 5 °
